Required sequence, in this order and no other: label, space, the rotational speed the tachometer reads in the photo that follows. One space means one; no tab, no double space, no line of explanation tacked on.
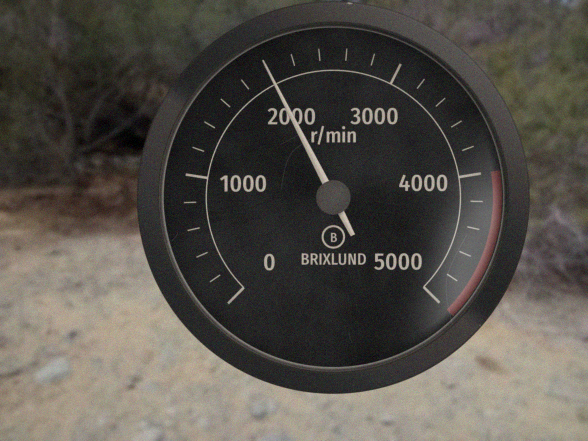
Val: 2000 rpm
